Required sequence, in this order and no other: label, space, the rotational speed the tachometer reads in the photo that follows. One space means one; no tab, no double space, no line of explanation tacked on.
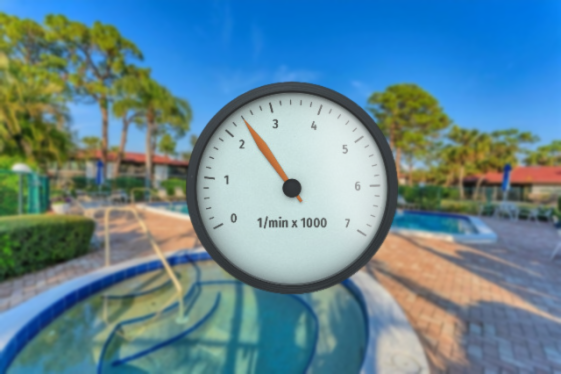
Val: 2400 rpm
